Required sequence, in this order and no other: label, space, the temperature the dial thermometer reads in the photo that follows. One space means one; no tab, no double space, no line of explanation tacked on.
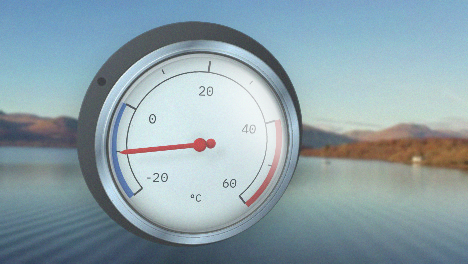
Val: -10 °C
